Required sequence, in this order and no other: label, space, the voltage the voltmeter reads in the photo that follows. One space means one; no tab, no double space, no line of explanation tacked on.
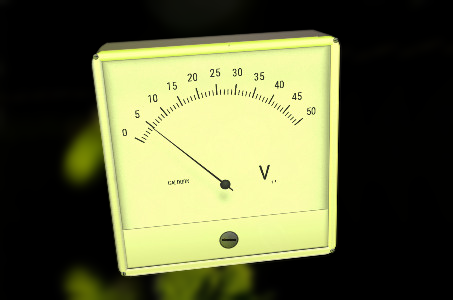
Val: 5 V
